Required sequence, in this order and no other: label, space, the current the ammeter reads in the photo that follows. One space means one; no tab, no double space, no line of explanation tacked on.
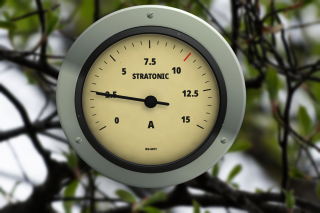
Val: 2.5 A
